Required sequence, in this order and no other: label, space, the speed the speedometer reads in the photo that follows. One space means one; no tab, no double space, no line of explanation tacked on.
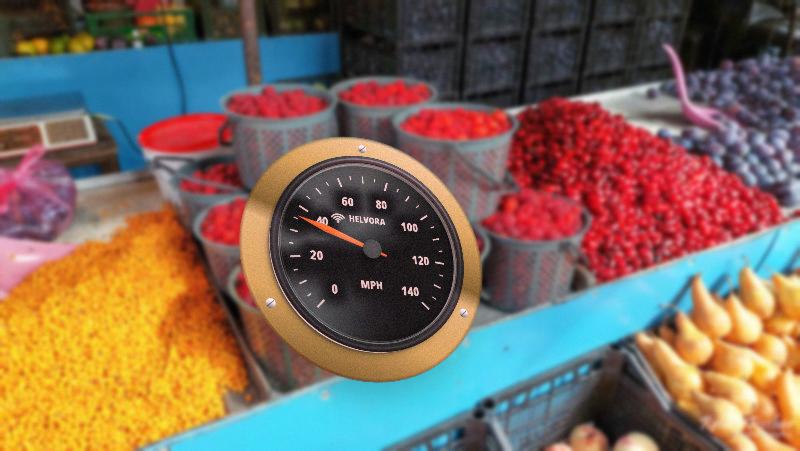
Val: 35 mph
